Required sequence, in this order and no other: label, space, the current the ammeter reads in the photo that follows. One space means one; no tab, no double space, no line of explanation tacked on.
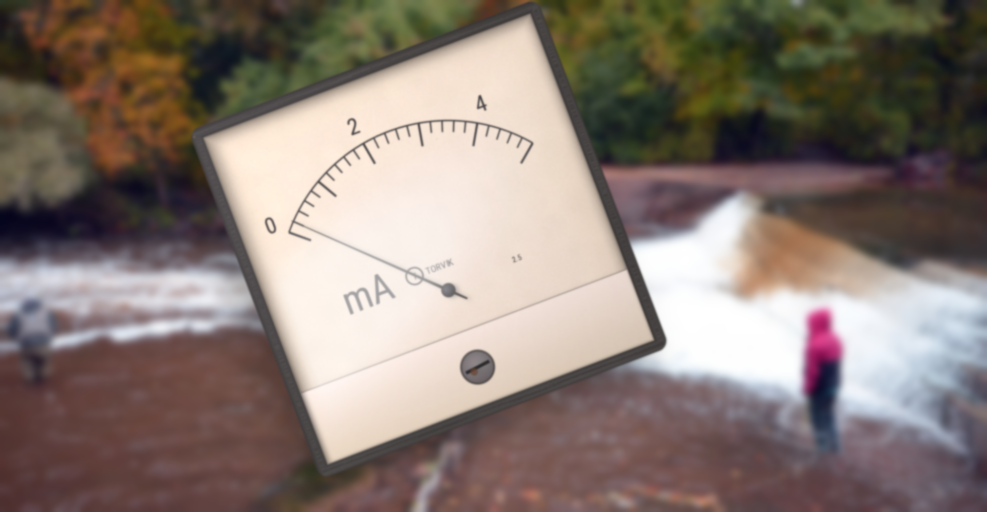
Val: 0.2 mA
